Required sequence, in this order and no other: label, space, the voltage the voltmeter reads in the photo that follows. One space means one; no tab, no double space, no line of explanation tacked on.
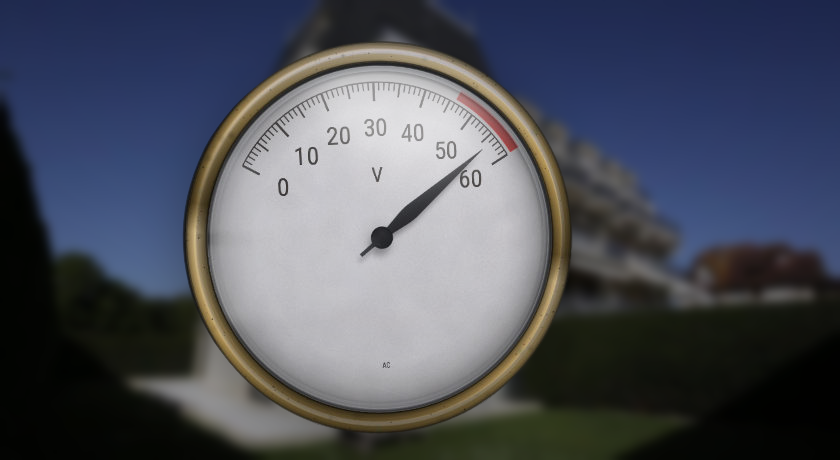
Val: 56 V
